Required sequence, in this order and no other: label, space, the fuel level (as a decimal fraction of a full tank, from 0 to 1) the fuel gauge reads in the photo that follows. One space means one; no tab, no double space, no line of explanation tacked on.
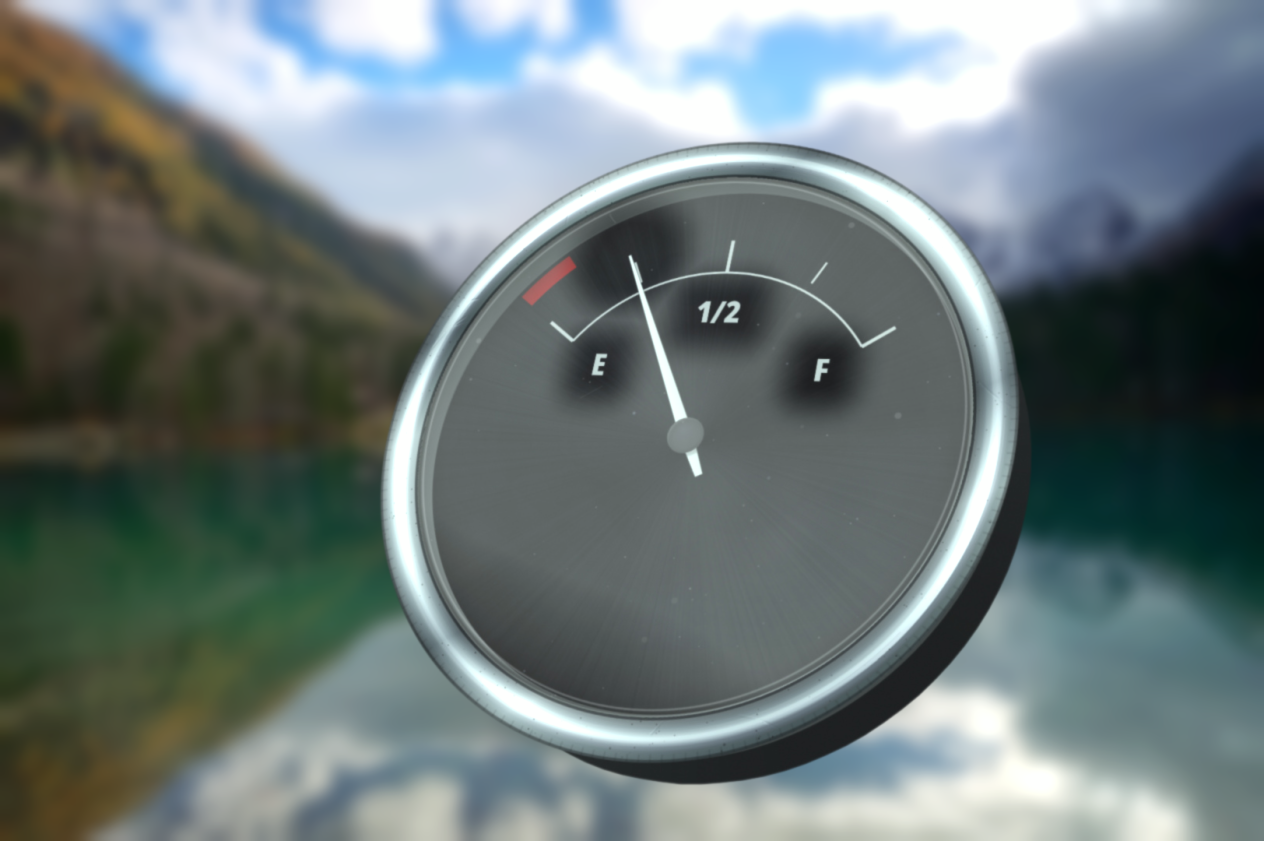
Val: 0.25
